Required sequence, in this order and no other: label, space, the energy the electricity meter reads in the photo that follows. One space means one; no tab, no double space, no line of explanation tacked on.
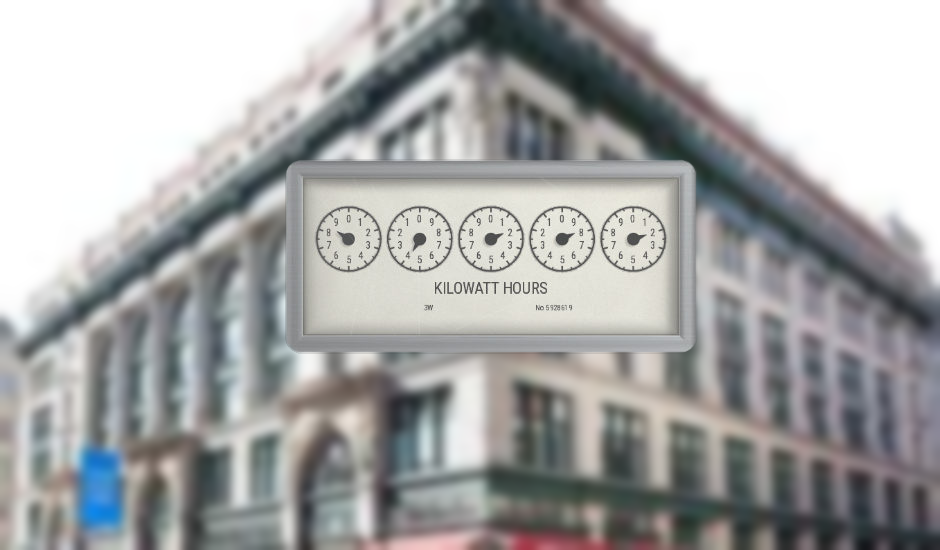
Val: 84182 kWh
